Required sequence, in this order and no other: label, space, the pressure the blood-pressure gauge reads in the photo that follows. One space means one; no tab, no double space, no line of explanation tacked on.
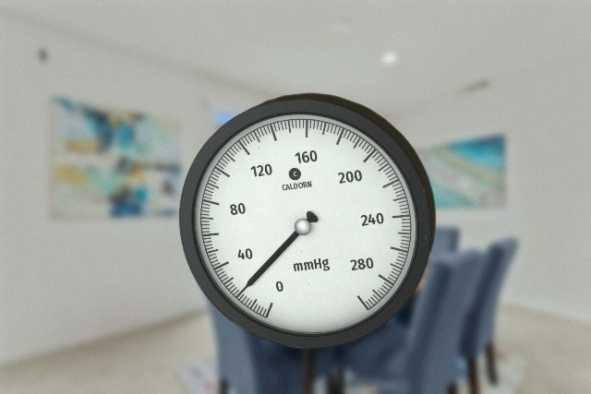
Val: 20 mmHg
